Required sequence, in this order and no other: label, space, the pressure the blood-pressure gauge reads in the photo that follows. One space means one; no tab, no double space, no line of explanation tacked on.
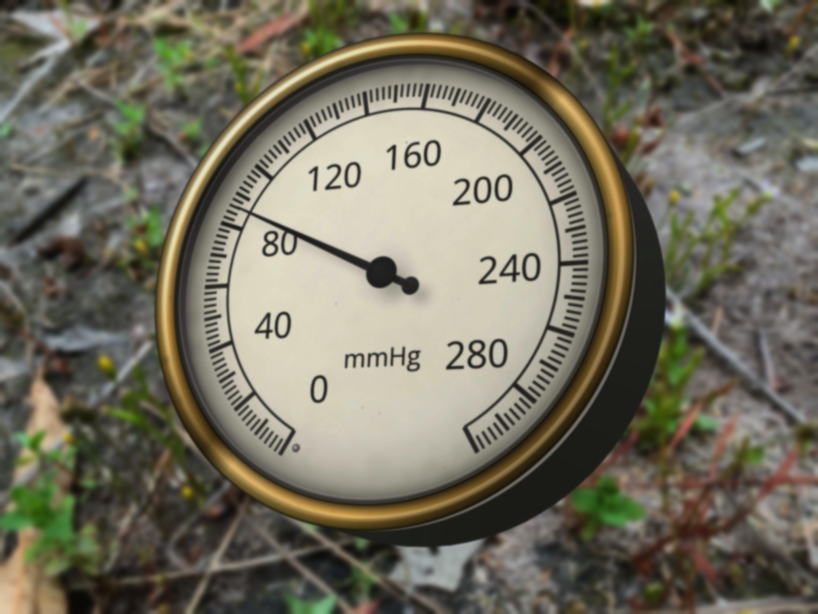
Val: 86 mmHg
